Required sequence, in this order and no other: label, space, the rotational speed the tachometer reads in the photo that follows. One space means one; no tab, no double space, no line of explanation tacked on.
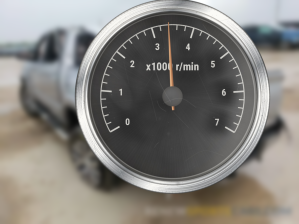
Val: 3400 rpm
